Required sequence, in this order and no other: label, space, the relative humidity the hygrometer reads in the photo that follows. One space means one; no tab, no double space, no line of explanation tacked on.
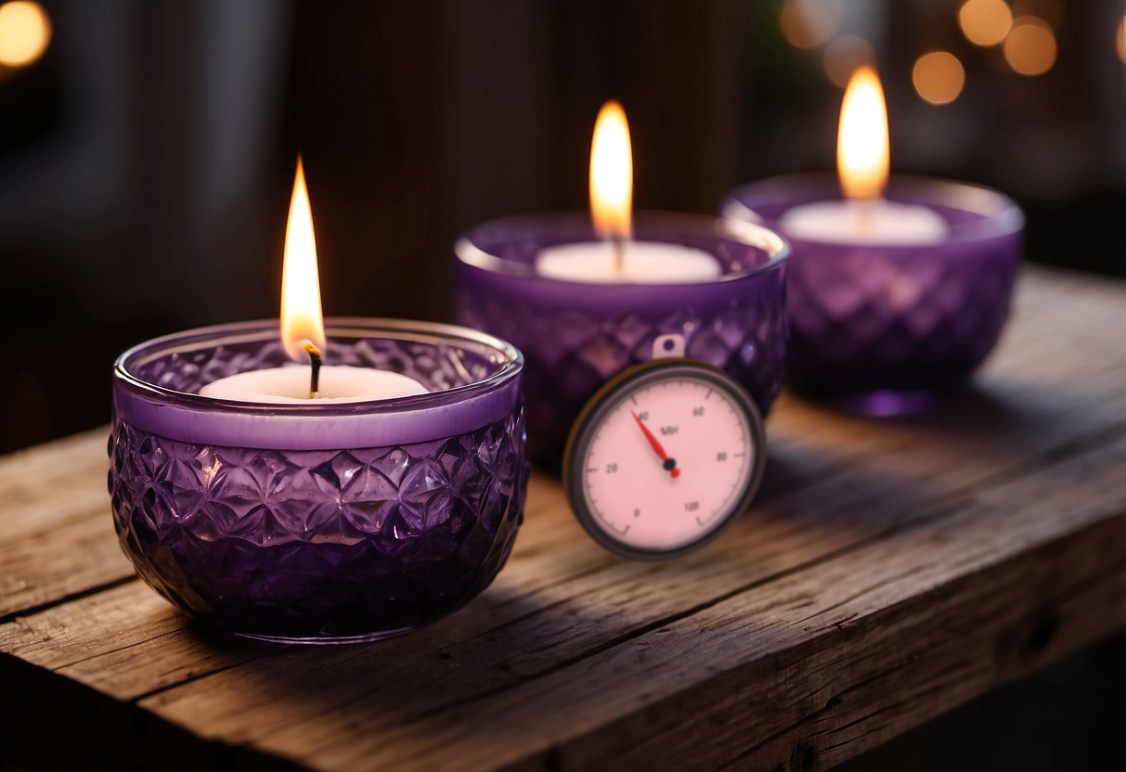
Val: 38 %
